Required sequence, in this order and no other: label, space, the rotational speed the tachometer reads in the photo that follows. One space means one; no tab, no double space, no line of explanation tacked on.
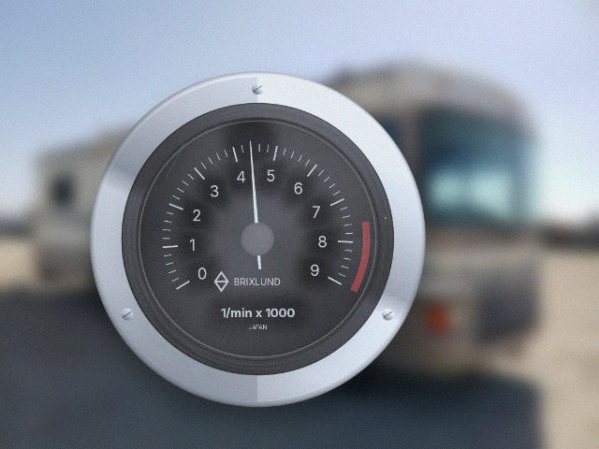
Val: 4400 rpm
